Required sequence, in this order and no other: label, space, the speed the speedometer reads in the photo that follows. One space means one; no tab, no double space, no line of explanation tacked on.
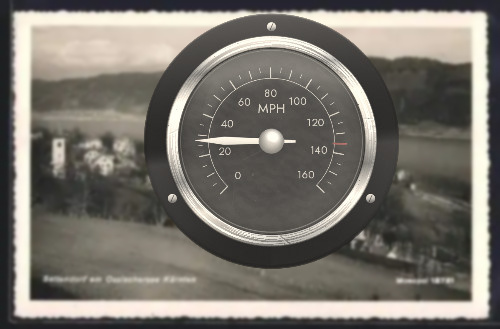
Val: 27.5 mph
